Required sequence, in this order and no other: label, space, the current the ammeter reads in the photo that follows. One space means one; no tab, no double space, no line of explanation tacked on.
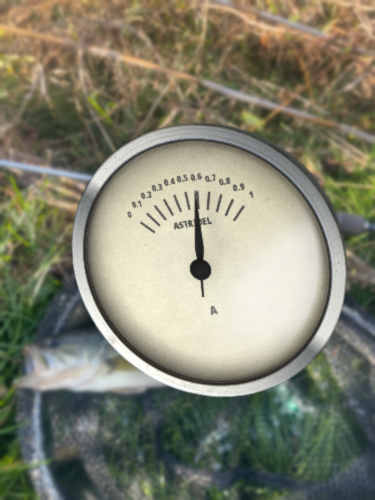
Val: 0.6 A
